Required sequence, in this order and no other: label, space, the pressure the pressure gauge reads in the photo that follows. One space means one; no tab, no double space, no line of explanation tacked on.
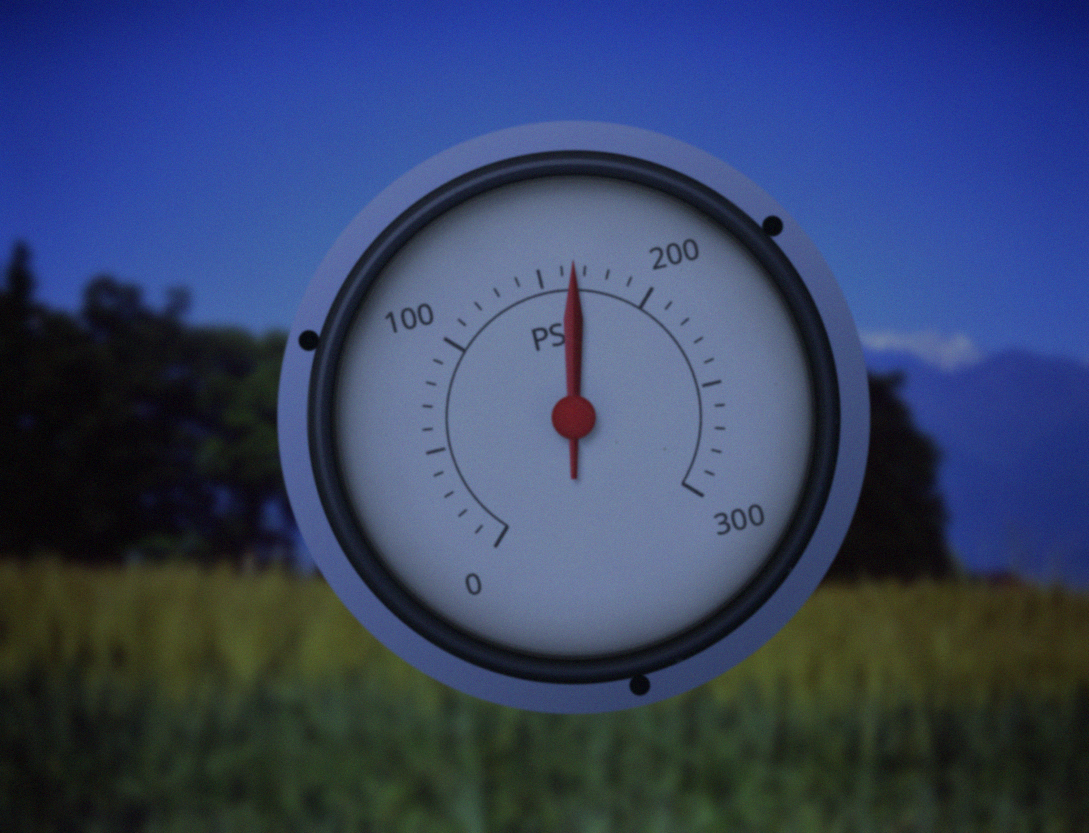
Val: 165 psi
